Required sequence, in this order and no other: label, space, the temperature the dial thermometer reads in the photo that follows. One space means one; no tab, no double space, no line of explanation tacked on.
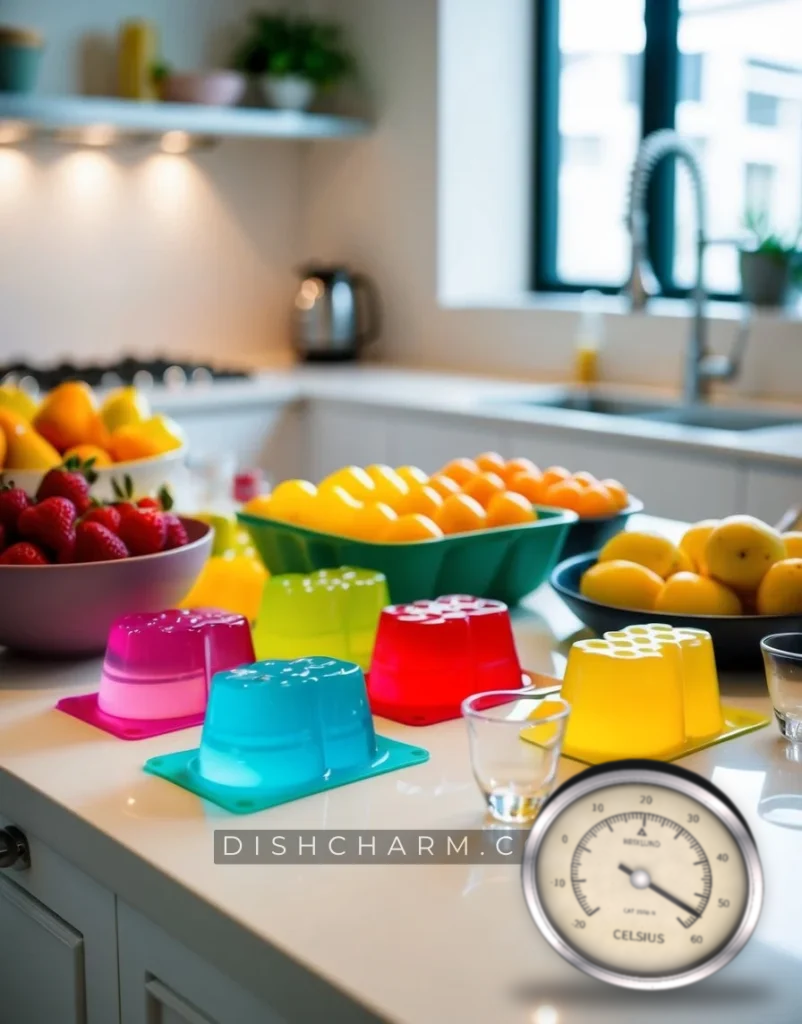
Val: 55 °C
